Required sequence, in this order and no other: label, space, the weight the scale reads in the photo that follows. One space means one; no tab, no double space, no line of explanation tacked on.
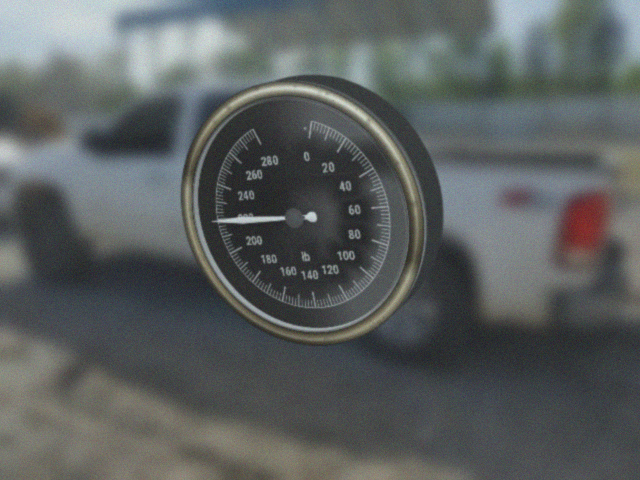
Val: 220 lb
